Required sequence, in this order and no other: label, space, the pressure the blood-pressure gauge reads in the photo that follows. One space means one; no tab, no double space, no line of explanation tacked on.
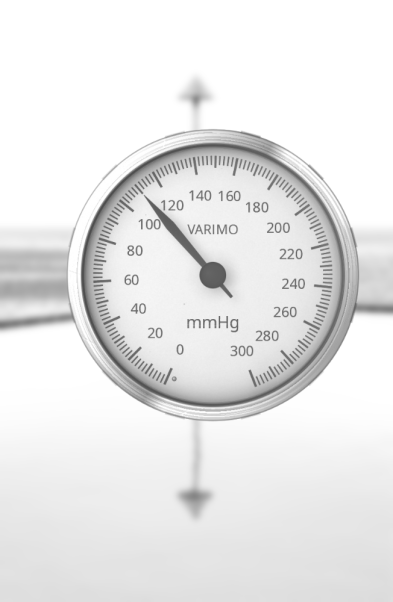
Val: 110 mmHg
